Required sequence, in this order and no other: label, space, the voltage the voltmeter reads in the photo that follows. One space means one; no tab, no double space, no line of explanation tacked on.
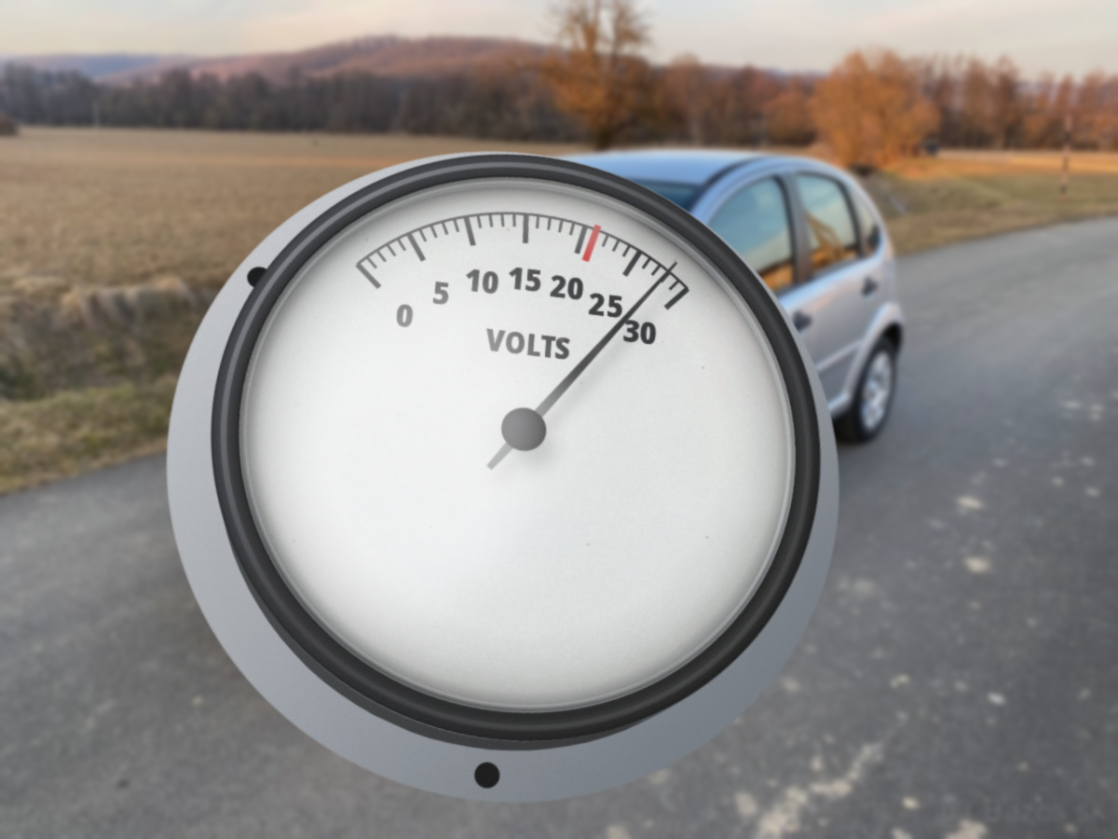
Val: 28 V
